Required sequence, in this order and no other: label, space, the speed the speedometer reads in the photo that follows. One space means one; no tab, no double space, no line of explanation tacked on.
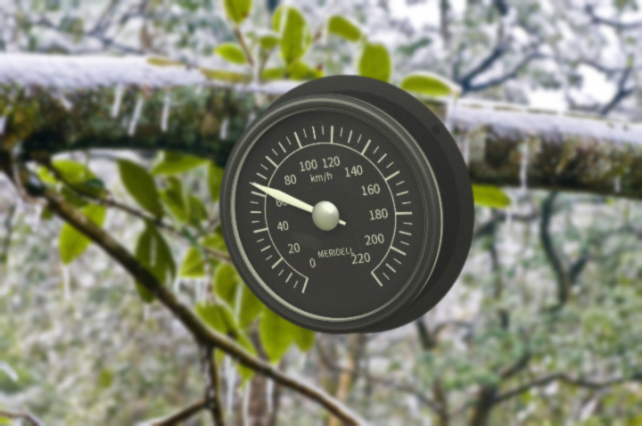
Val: 65 km/h
